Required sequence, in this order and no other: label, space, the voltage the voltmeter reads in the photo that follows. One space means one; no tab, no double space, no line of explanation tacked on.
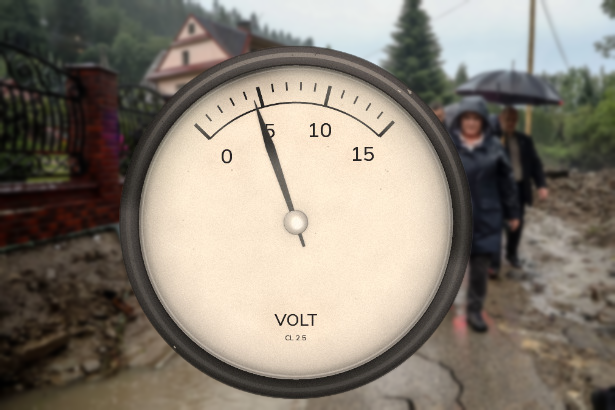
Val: 4.5 V
